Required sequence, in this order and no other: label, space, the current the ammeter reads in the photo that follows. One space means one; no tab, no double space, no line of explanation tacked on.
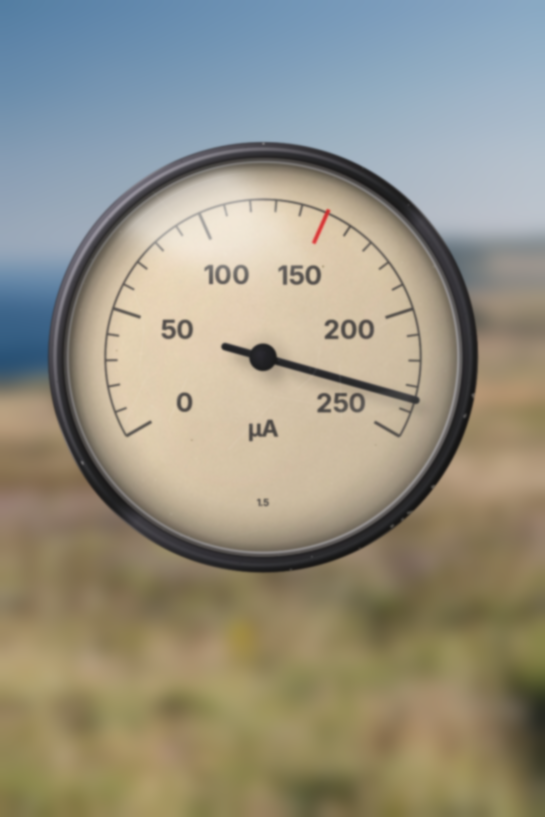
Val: 235 µA
